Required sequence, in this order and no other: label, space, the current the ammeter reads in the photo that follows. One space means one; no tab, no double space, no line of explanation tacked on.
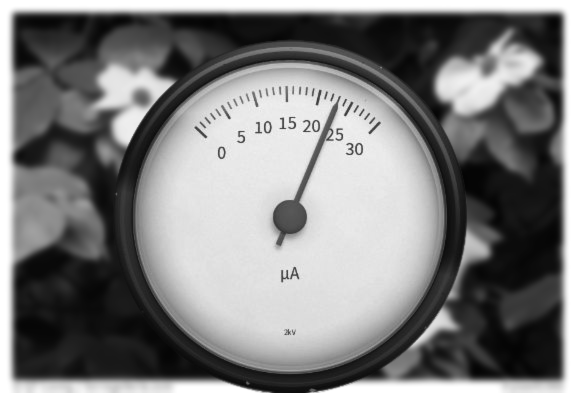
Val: 23 µA
